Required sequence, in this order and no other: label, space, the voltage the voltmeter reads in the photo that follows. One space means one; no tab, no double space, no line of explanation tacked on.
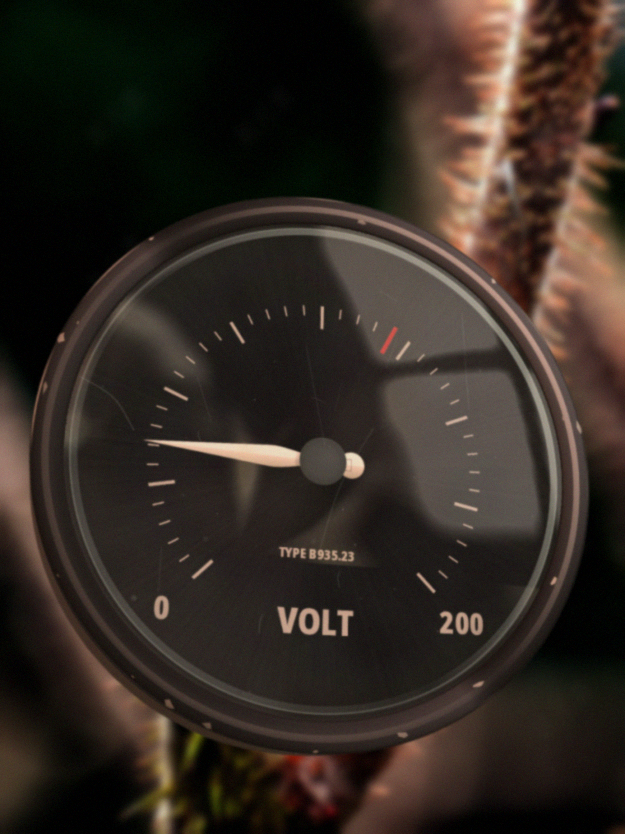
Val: 35 V
